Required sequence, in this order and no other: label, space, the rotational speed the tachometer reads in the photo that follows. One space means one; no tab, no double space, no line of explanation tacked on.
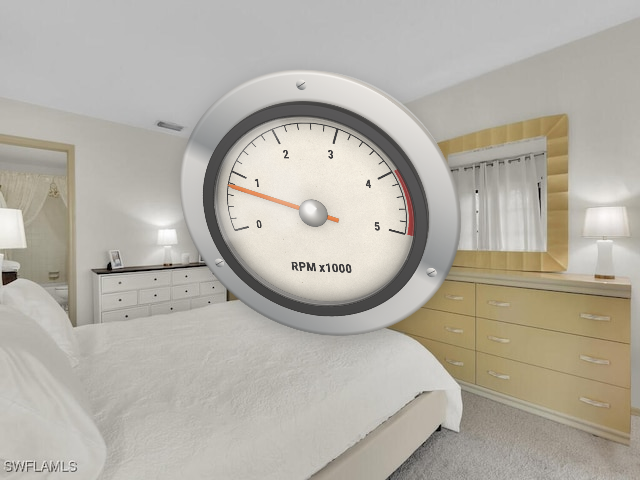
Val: 800 rpm
